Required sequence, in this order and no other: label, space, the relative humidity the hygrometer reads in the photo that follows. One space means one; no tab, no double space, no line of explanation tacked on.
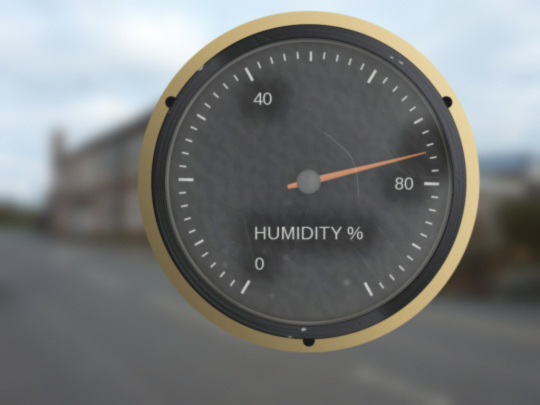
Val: 75 %
